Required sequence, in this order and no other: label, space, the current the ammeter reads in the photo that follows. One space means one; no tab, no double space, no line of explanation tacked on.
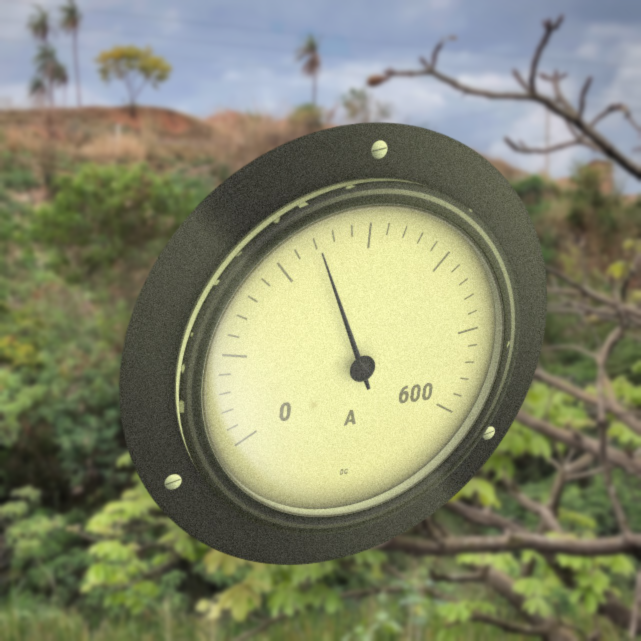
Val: 240 A
